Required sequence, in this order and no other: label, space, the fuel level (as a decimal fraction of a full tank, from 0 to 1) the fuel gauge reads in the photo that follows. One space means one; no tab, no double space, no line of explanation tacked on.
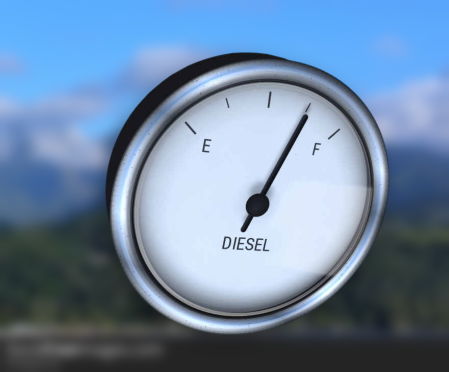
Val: 0.75
